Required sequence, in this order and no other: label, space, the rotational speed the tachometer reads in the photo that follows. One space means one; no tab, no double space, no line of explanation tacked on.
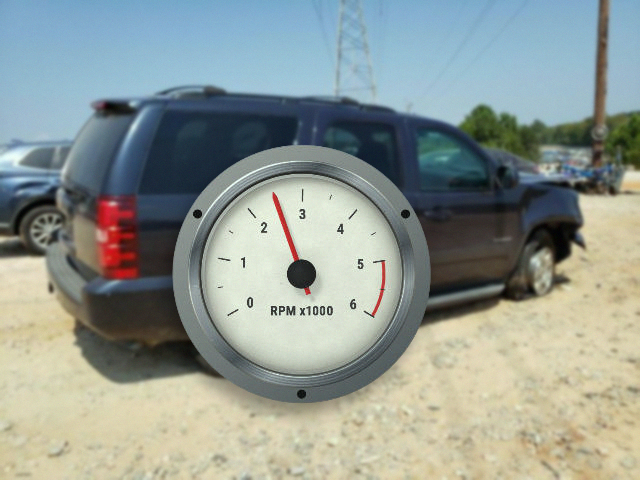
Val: 2500 rpm
